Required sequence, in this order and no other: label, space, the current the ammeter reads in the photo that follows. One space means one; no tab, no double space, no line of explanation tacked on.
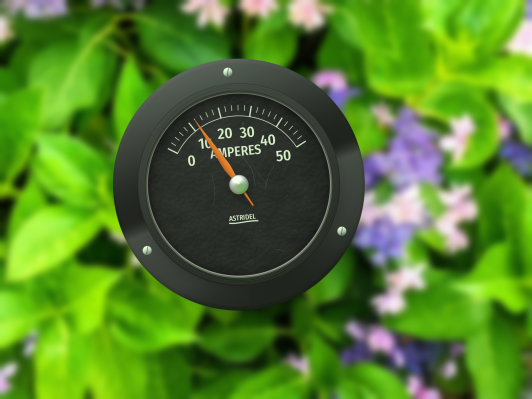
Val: 12 A
